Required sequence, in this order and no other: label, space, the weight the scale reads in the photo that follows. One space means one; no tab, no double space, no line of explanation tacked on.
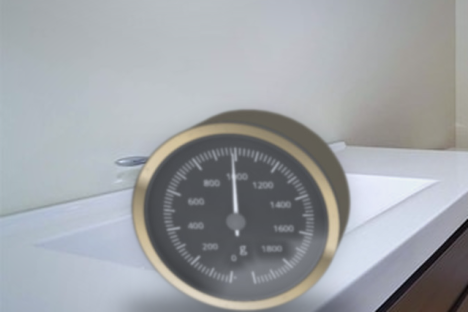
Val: 1000 g
